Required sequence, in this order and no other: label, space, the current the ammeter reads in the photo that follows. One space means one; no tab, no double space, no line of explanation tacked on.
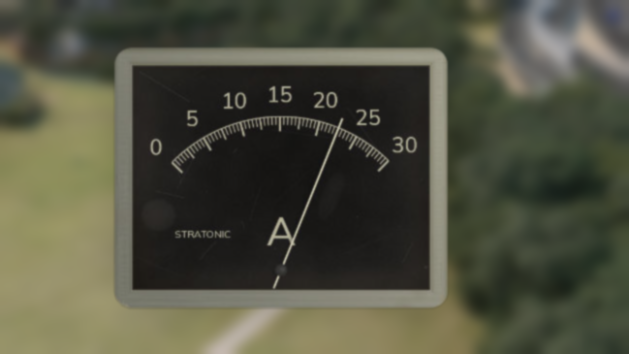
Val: 22.5 A
